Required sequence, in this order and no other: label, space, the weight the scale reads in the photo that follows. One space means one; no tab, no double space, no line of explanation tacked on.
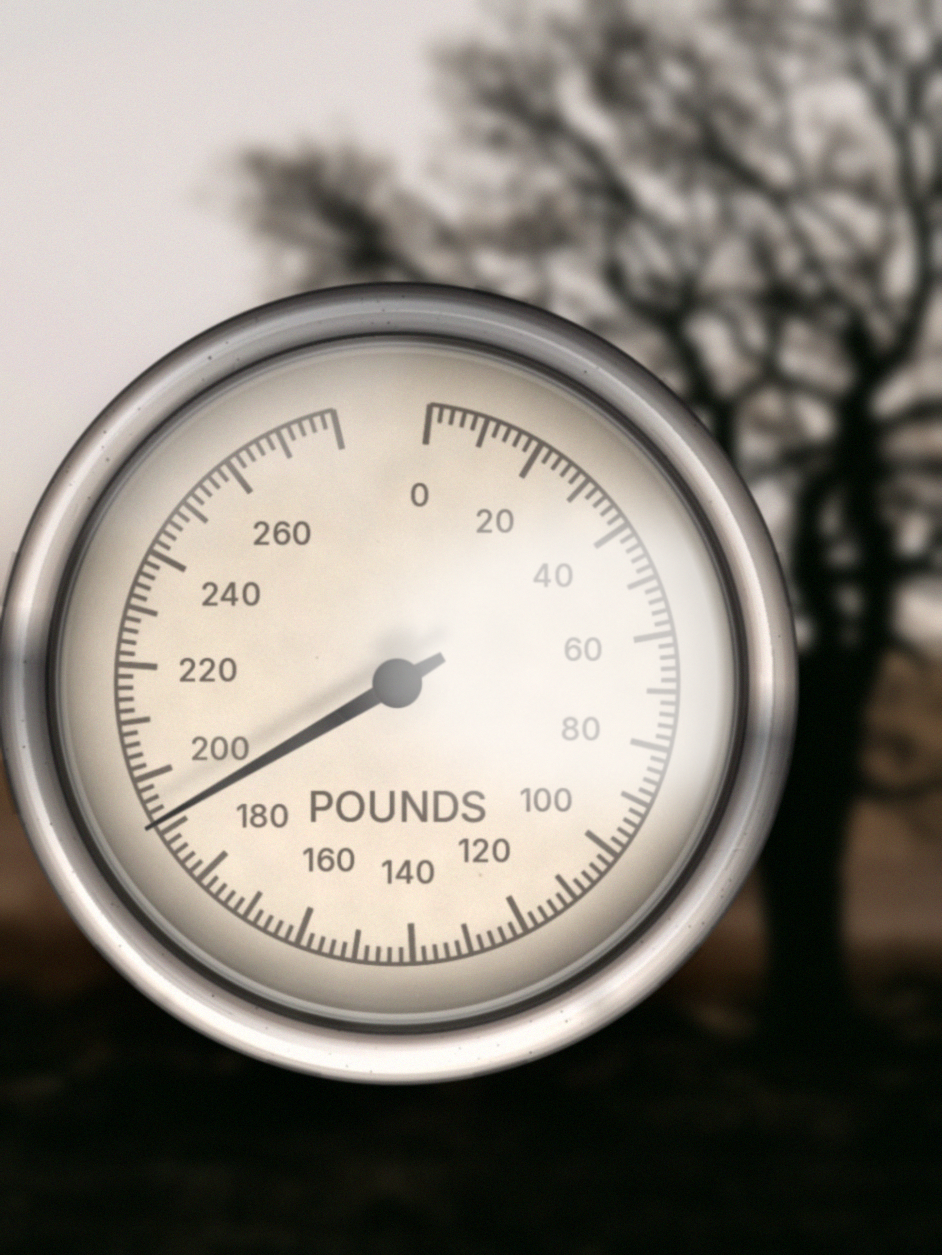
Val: 192 lb
